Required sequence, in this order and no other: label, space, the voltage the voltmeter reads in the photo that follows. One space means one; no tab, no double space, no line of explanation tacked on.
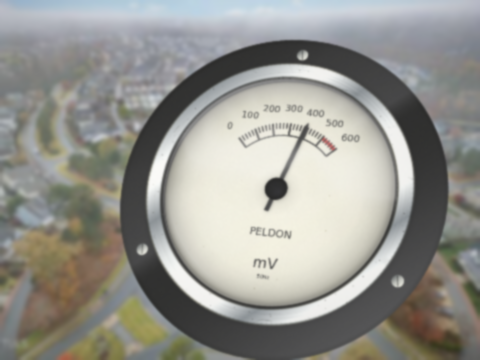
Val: 400 mV
